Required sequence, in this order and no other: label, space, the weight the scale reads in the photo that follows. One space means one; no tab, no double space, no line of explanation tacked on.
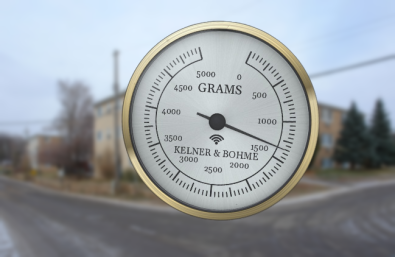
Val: 1350 g
